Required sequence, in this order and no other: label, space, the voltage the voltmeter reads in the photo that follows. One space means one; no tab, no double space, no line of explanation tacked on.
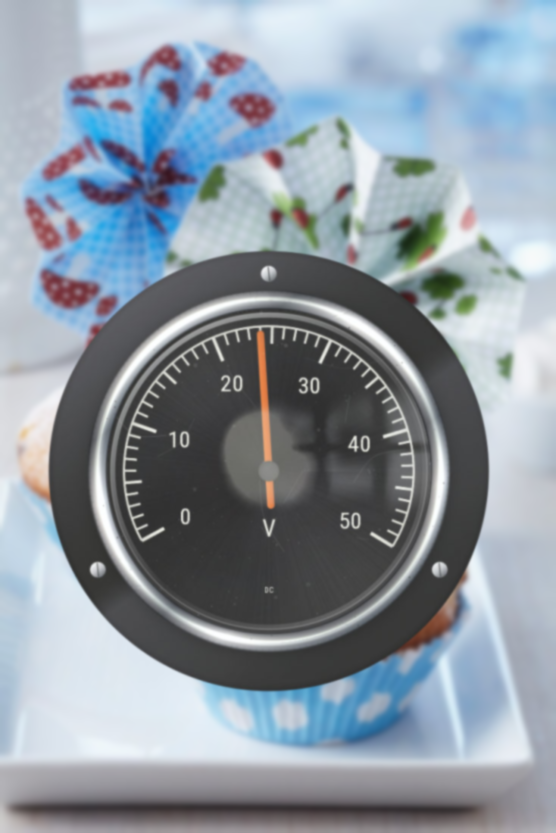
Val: 24 V
